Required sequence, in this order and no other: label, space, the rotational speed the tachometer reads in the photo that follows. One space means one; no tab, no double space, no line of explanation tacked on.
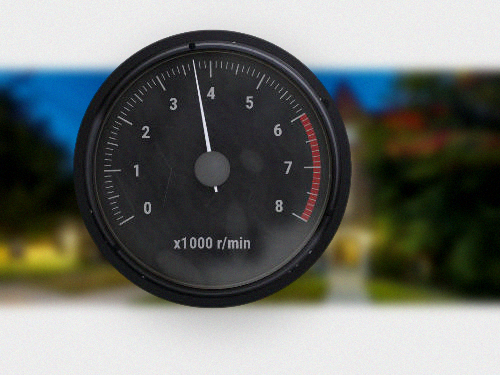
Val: 3700 rpm
